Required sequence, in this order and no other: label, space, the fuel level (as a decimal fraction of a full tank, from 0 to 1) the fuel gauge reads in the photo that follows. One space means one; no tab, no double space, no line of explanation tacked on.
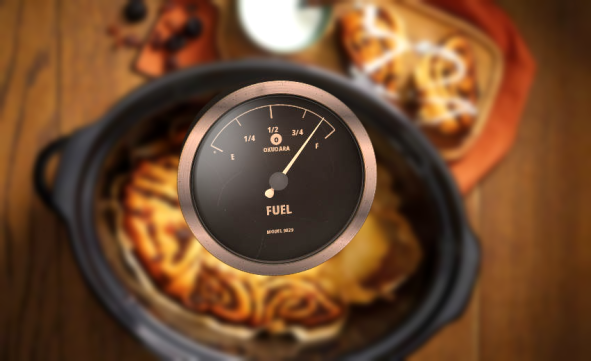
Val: 0.875
